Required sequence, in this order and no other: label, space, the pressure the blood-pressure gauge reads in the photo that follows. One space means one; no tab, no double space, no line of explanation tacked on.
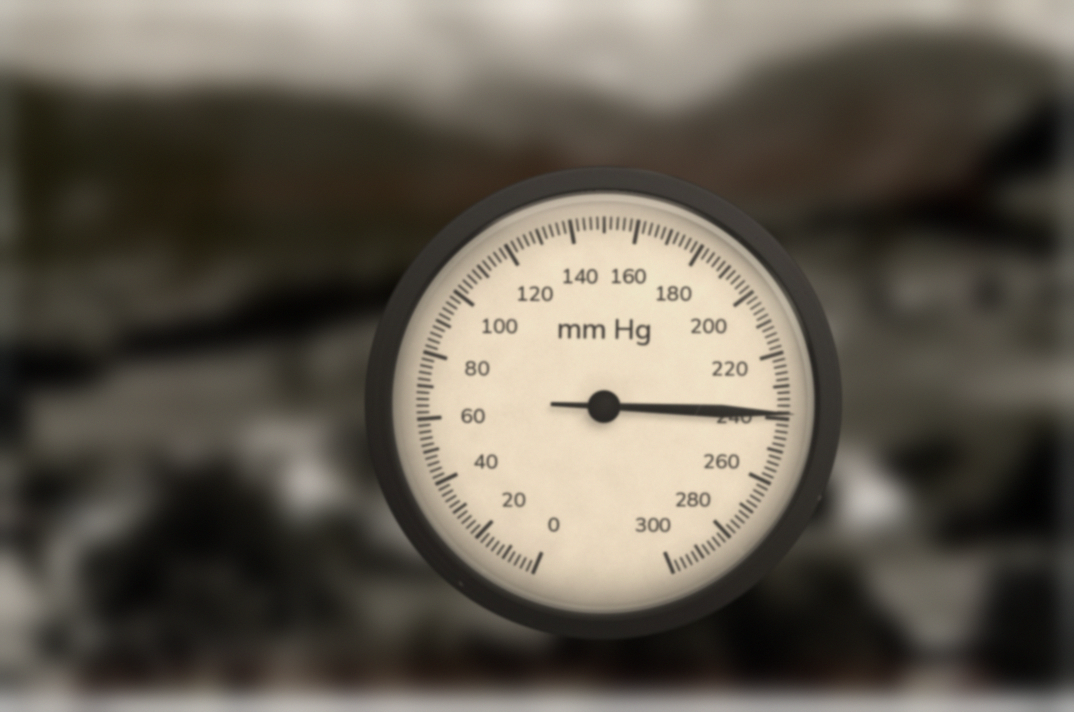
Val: 238 mmHg
